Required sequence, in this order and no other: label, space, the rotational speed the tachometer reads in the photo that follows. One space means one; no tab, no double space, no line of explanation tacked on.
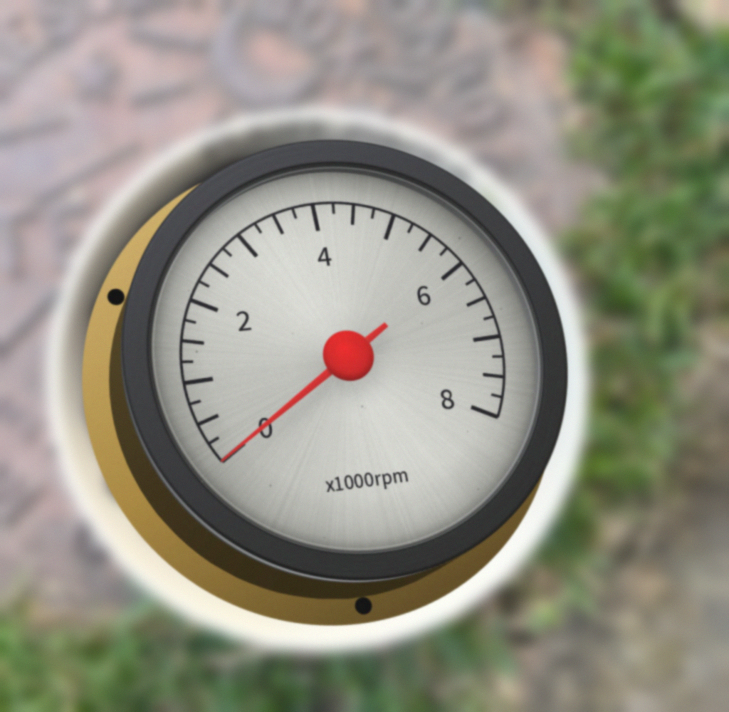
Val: 0 rpm
